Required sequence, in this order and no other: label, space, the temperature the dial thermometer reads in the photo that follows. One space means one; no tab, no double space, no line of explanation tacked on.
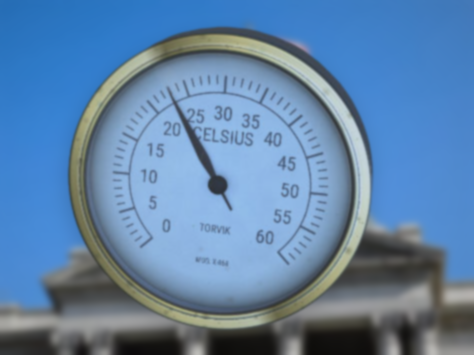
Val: 23 °C
